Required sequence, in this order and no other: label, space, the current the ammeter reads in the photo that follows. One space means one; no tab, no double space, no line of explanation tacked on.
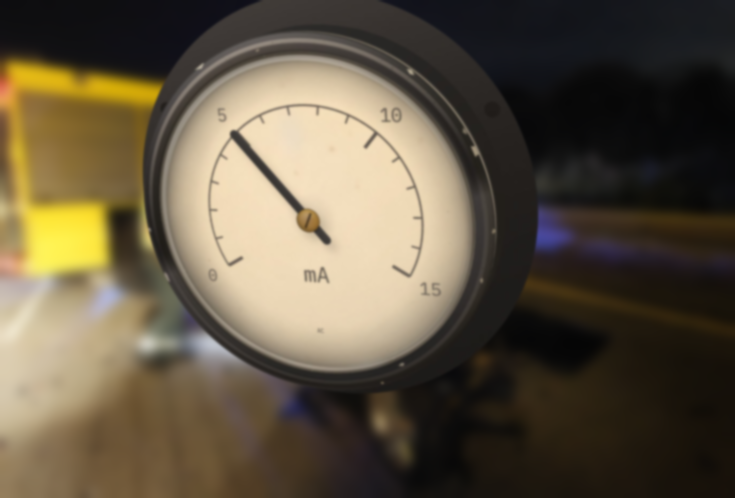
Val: 5 mA
